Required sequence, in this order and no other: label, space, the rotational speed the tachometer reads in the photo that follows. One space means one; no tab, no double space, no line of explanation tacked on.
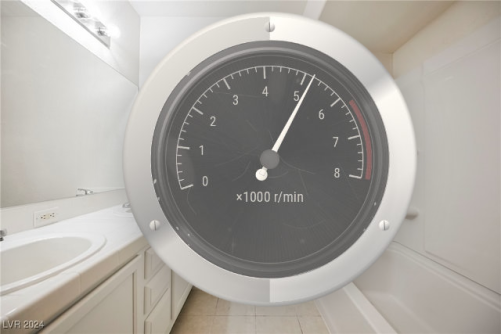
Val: 5200 rpm
